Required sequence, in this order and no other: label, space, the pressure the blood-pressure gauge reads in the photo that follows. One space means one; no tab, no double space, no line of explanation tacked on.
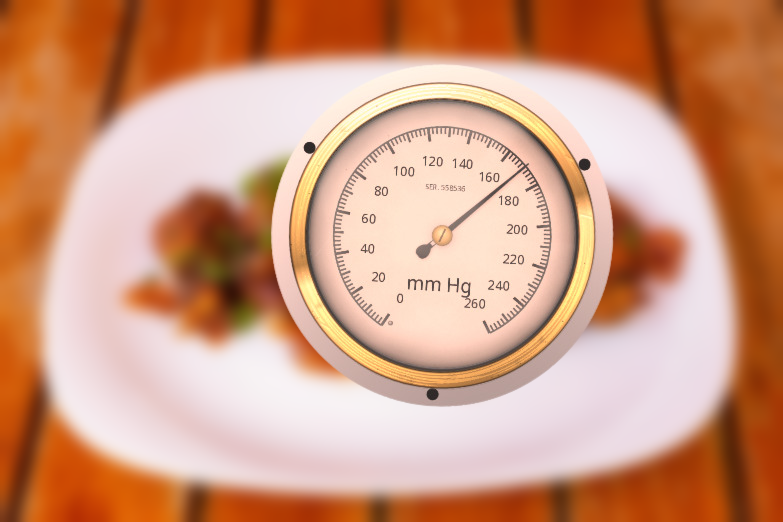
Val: 170 mmHg
